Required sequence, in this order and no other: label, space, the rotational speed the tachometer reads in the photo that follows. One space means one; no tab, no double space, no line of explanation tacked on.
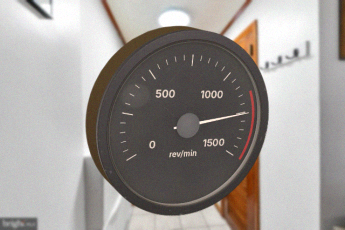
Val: 1250 rpm
